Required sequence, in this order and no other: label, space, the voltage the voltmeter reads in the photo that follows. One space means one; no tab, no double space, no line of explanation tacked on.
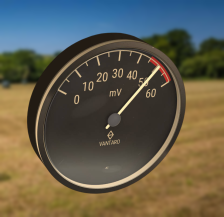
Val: 50 mV
